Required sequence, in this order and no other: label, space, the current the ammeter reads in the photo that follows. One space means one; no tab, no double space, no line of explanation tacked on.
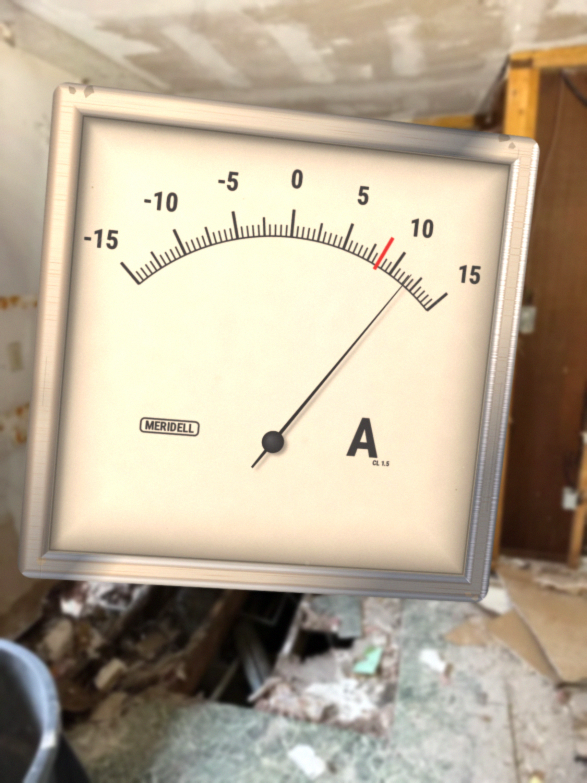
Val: 11.5 A
